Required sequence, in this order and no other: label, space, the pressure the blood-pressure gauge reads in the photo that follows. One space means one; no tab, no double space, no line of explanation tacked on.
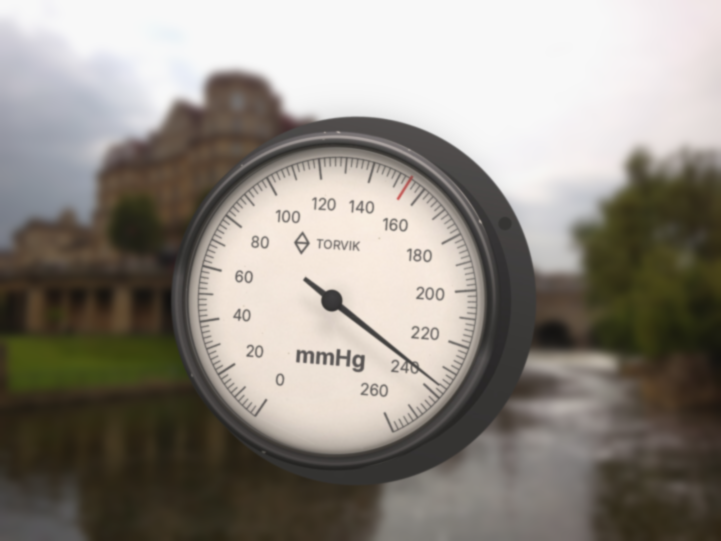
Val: 236 mmHg
